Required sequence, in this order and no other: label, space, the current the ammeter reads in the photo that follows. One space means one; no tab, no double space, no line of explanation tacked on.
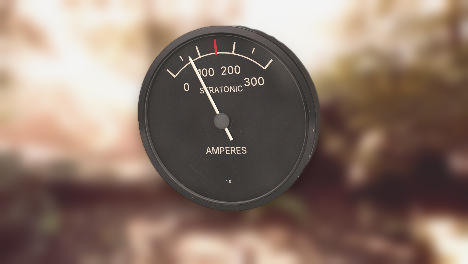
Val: 75 A
